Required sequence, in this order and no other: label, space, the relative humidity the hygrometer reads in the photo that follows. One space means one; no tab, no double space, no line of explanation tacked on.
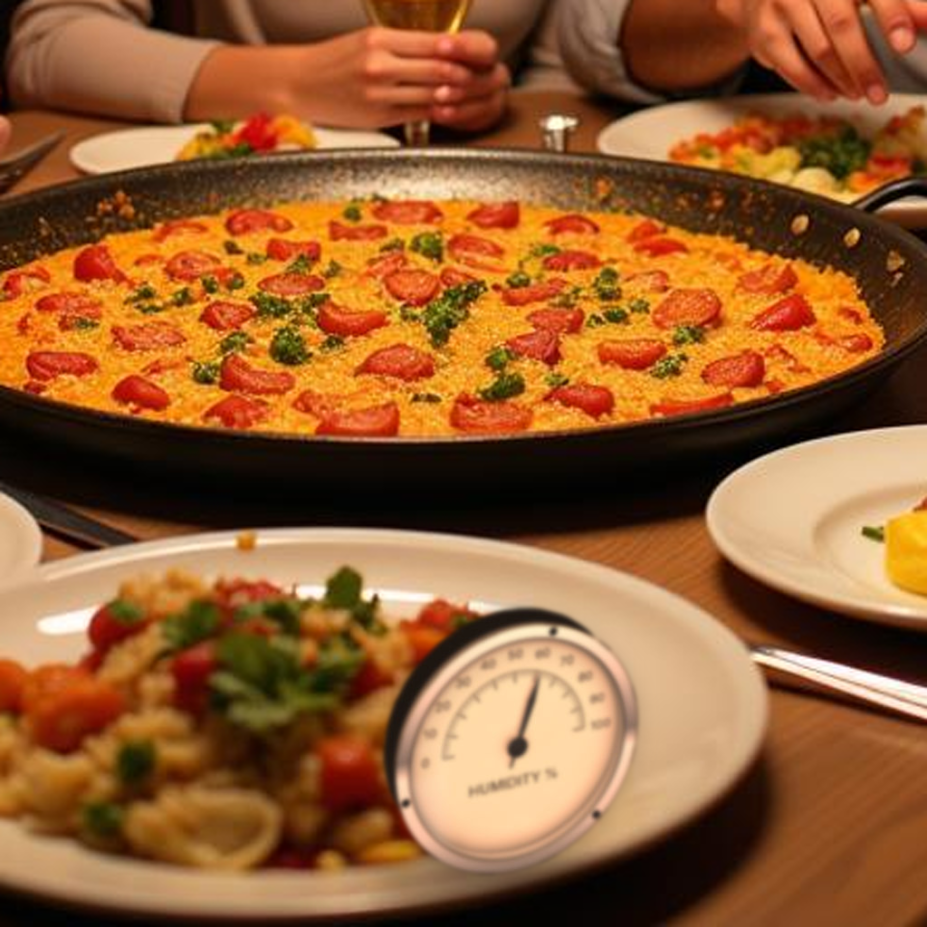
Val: 60 %
